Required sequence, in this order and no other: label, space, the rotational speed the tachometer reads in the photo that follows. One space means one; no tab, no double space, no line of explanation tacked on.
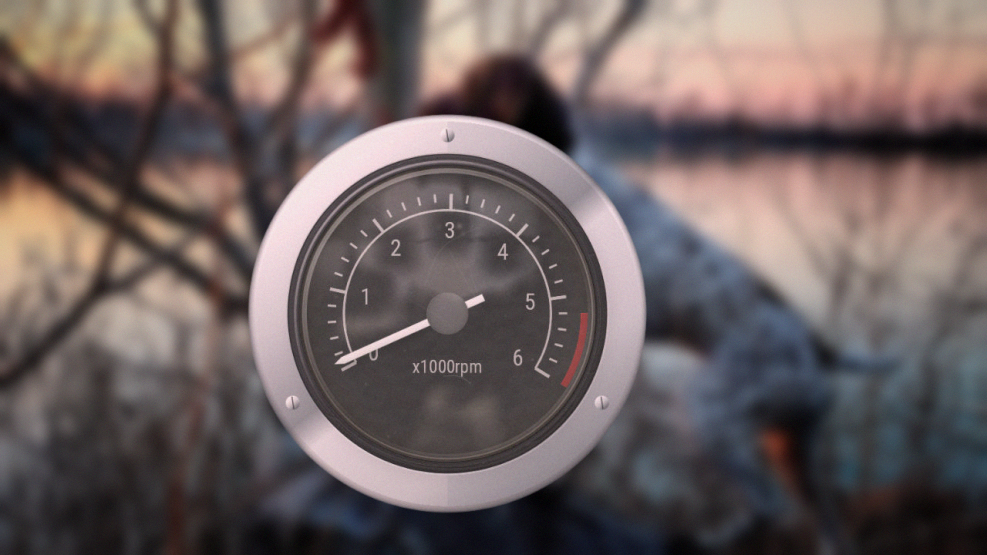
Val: 100 rpm
